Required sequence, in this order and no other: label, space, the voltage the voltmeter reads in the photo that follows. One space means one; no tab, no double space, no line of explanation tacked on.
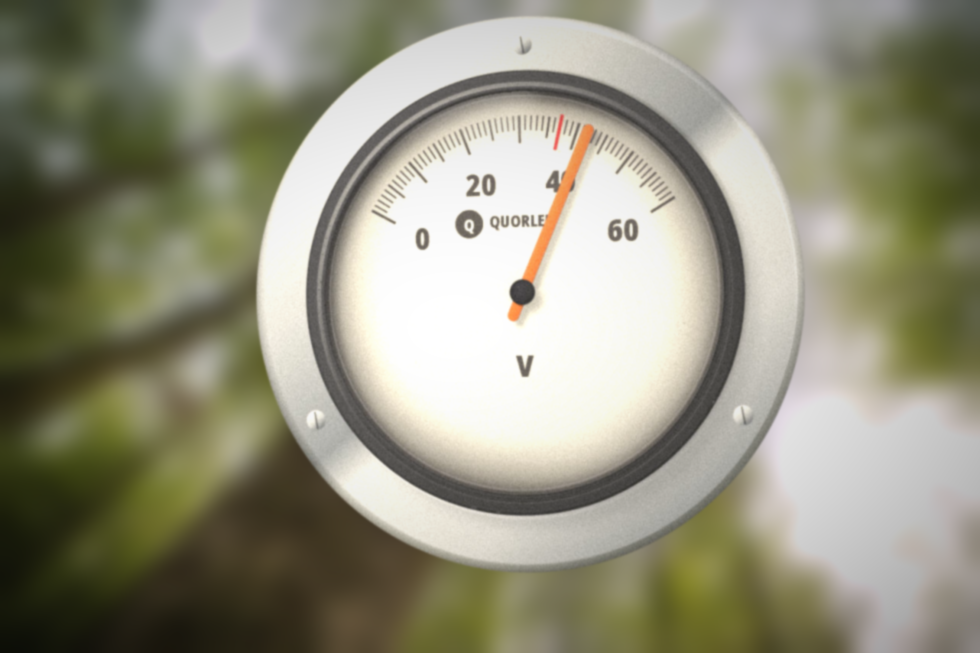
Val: 42 V
